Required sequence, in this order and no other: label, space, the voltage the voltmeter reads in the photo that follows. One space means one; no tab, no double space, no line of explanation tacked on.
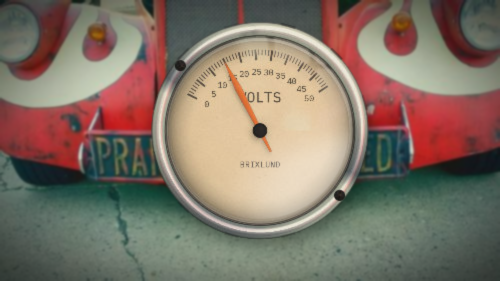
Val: 15 V
